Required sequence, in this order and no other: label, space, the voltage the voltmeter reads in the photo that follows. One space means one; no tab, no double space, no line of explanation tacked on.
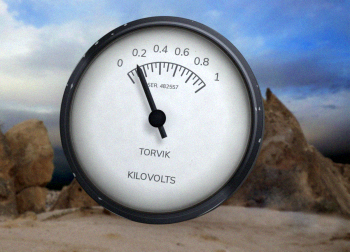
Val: 0.15 kV
